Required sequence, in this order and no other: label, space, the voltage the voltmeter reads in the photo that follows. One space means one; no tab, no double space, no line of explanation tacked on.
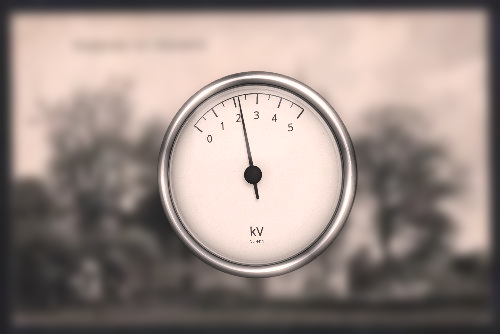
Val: 2.25 kV
